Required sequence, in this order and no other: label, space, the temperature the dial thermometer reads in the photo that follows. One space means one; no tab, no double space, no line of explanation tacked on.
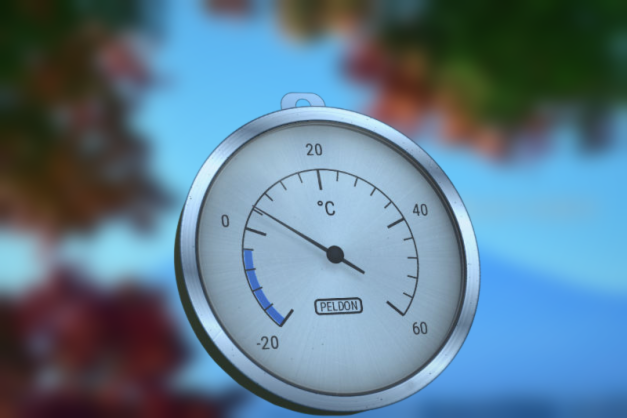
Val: 4 °C
